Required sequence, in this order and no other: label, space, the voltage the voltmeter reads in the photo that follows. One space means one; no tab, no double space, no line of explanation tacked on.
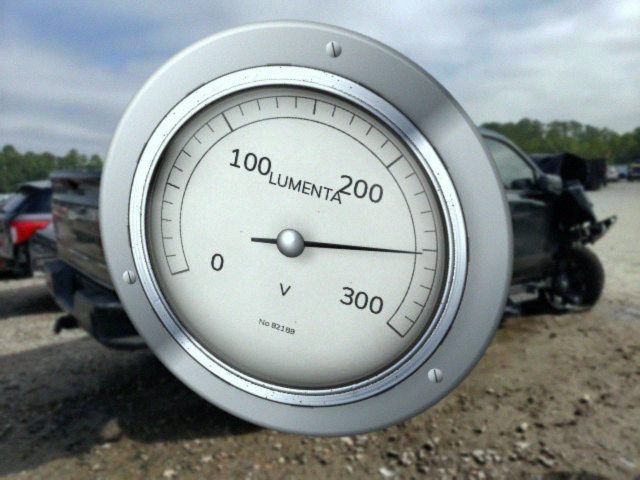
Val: 250 V
